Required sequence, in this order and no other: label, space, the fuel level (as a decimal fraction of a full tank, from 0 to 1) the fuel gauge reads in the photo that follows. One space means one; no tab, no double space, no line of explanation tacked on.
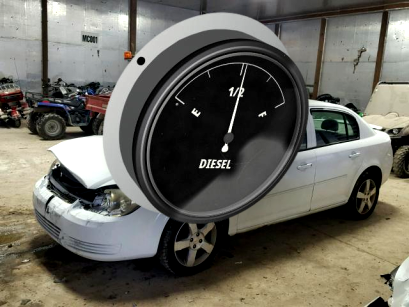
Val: 0.5
